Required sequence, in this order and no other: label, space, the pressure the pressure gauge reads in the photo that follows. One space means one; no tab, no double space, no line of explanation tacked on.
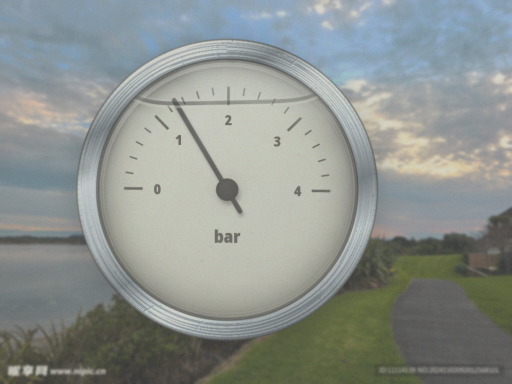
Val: 1.3 bar
